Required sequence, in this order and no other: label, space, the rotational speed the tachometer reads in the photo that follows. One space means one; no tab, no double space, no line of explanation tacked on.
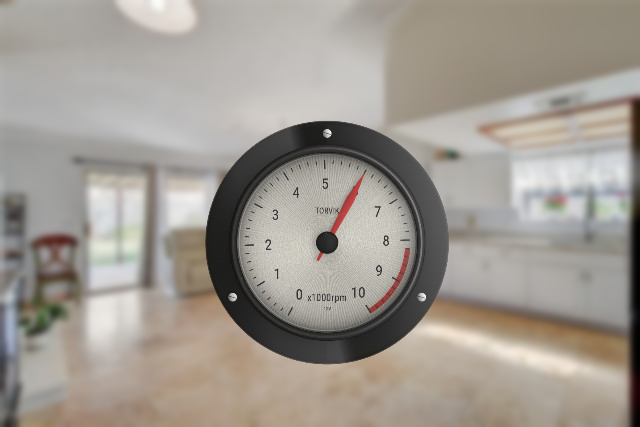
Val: 6000 rpm
